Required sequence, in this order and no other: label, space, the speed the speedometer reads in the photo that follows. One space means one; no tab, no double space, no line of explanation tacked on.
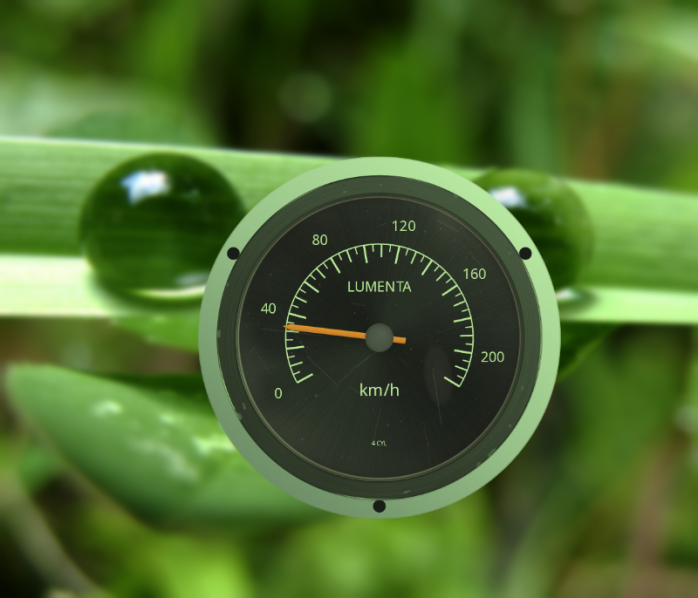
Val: 32.5 km/h
